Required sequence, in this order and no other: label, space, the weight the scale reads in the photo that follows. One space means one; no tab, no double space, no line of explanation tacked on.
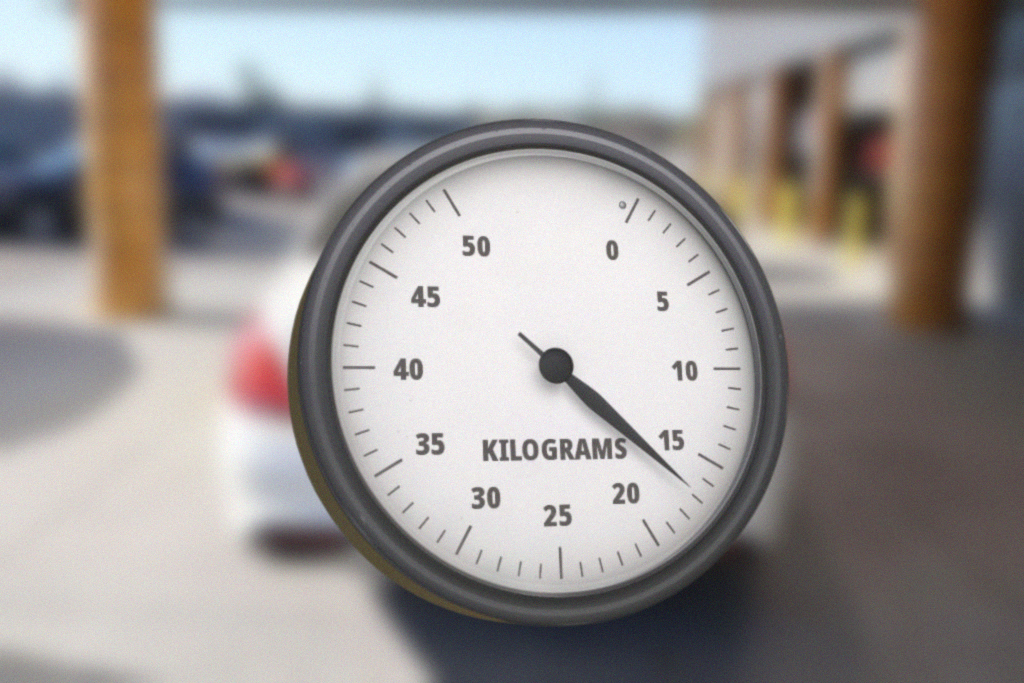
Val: 17 kg
